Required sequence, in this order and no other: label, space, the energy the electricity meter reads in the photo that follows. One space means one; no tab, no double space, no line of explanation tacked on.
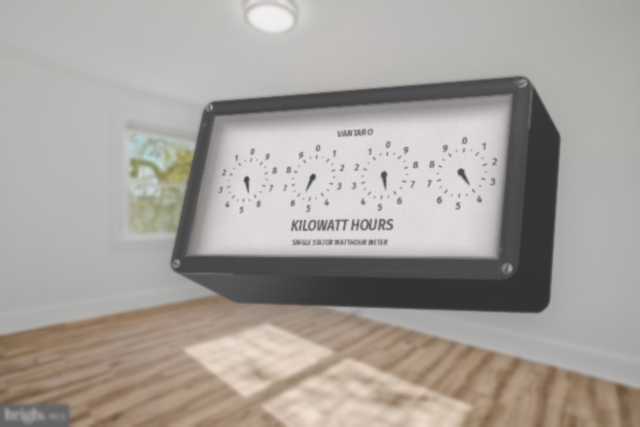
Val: 5554 kWh
